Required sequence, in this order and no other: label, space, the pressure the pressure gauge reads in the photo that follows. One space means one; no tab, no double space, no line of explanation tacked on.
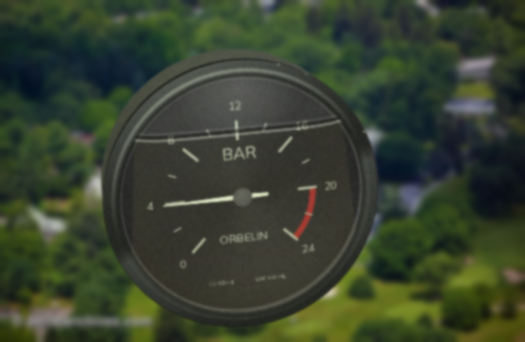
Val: 4 bar
